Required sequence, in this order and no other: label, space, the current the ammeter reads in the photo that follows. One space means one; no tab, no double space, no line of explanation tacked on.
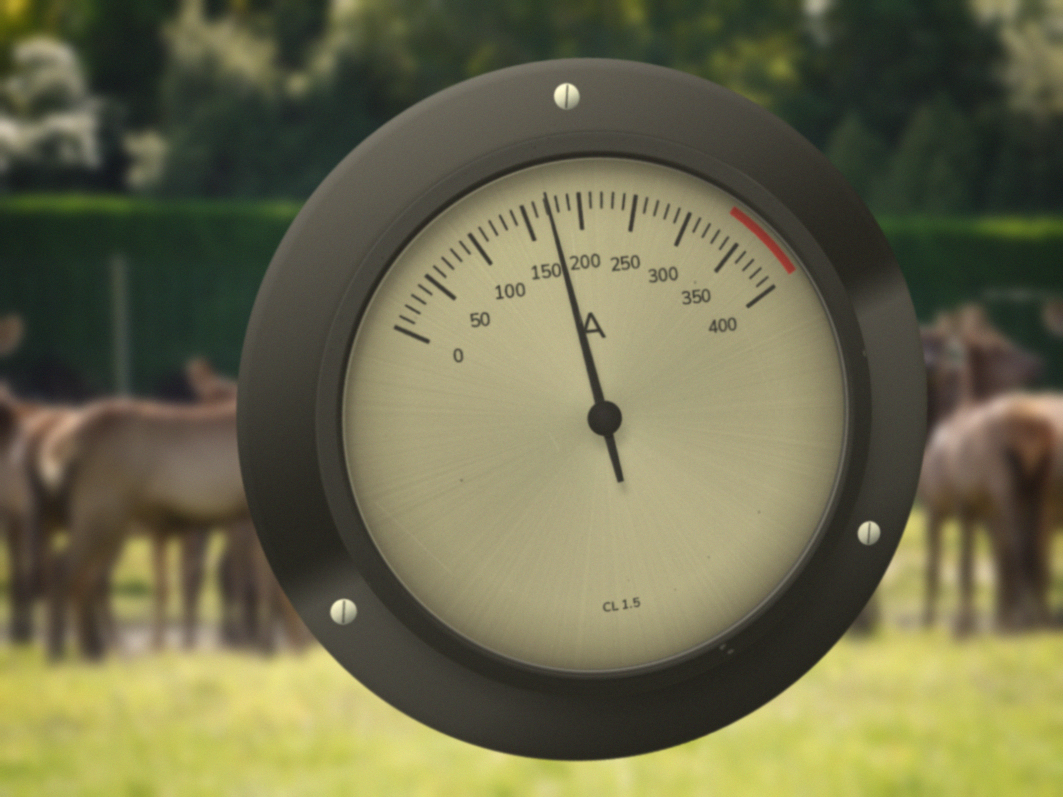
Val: 170 A
